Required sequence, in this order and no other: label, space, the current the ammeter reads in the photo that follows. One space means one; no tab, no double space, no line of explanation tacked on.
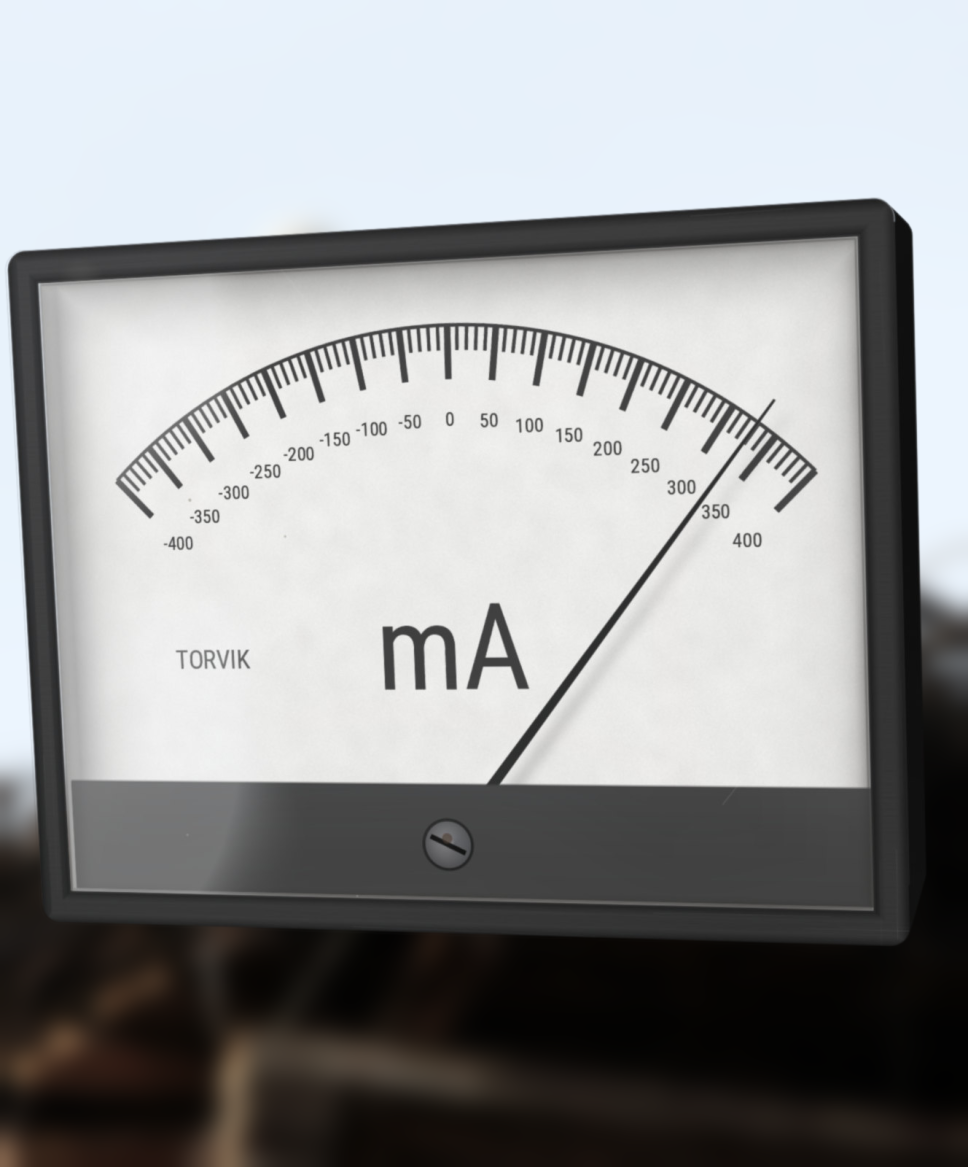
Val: 330 mA
